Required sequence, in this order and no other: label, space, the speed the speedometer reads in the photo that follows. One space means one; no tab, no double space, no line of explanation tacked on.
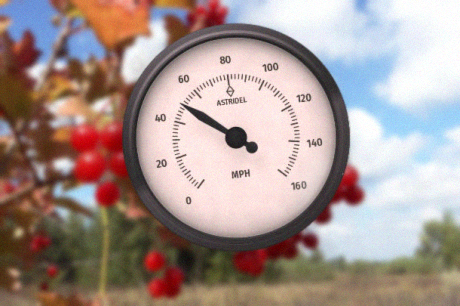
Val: 50 mph
